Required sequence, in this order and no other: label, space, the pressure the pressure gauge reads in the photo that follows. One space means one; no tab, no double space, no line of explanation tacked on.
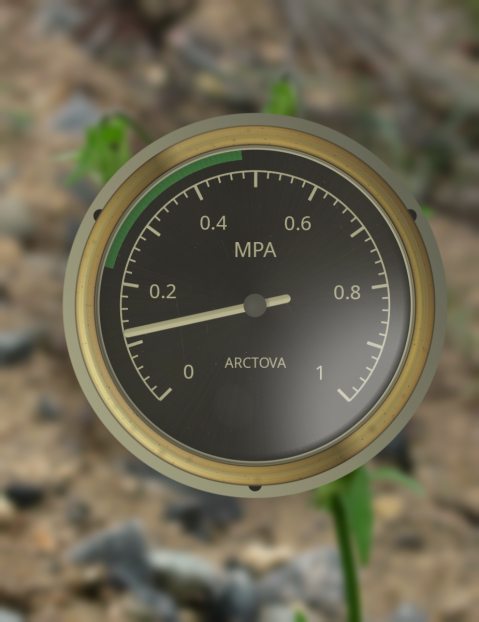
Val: 0.12 MPa
